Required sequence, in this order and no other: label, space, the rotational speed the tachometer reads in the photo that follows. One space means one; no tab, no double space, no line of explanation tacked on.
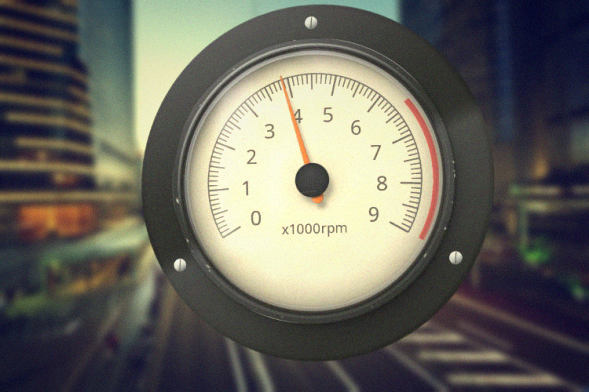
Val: 3900 rpm
